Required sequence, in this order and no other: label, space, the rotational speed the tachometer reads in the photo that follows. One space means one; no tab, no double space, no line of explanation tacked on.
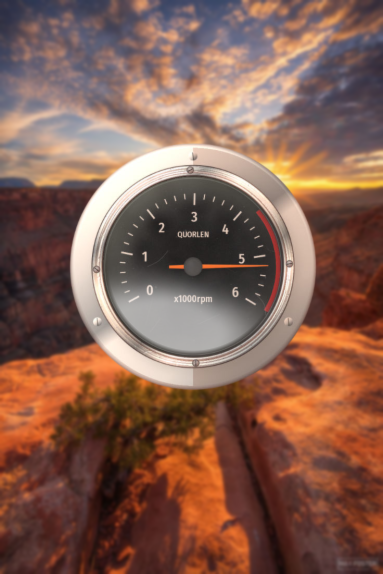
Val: 5200 rpm
